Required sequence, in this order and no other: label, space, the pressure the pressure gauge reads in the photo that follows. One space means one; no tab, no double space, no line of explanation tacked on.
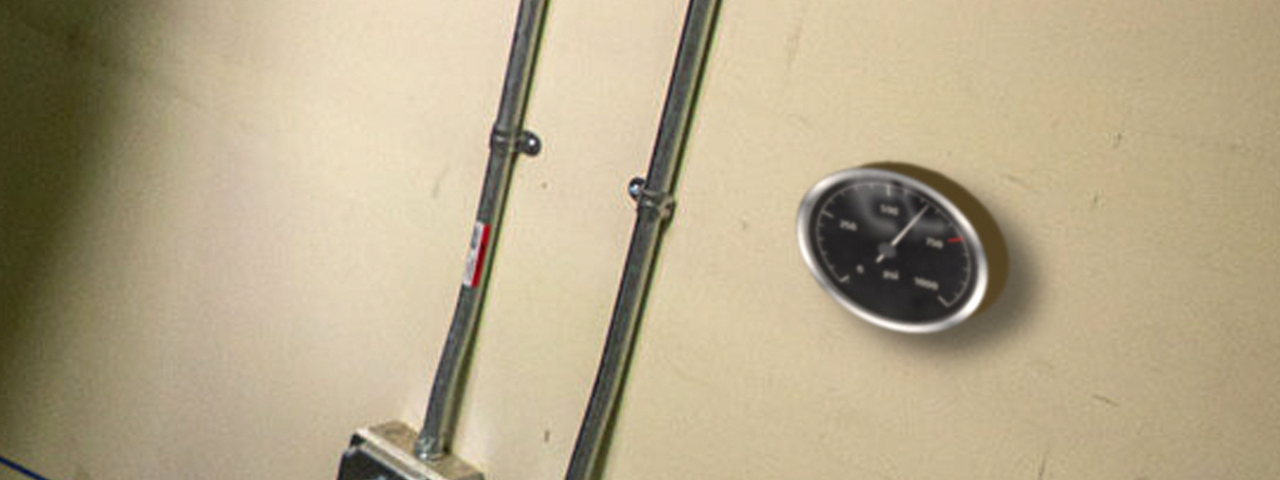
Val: 625 psi
